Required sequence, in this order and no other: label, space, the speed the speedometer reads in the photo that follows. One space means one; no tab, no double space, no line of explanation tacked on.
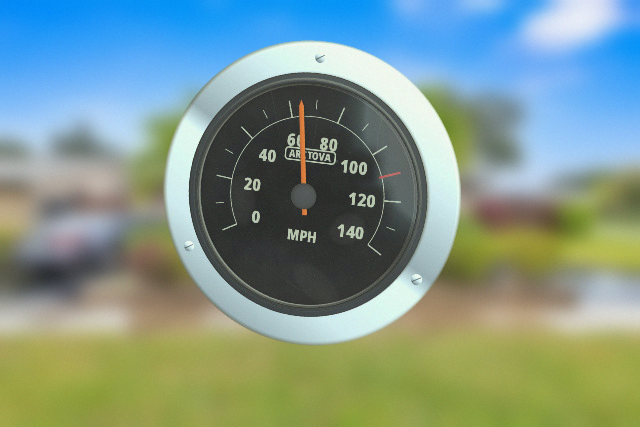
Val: 65 mph
